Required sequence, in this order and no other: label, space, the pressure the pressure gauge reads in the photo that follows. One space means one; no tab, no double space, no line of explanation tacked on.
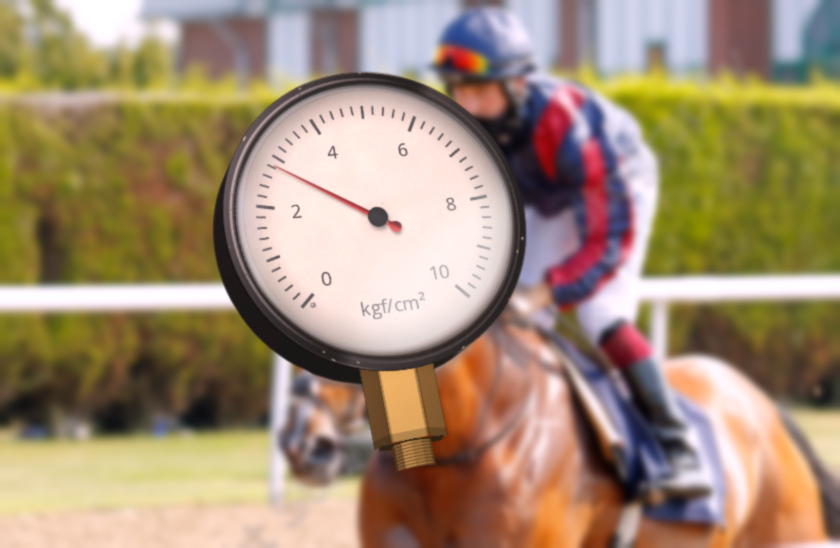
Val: 2.8 kg/cm²
